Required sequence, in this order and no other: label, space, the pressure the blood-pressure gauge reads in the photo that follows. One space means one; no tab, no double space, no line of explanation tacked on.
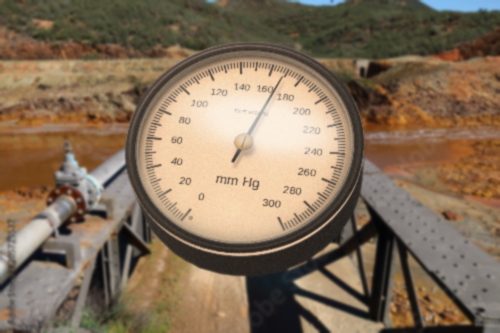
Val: 170 mmHg
